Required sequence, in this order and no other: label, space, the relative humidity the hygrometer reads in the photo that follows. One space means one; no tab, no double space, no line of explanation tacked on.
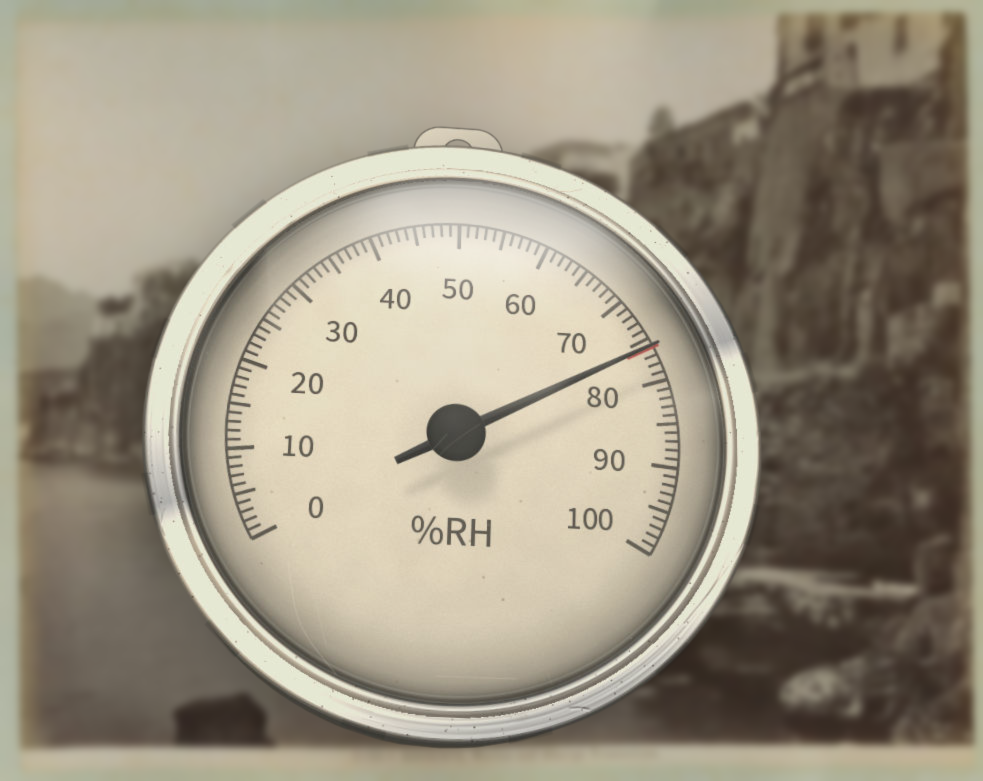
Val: 76 %
